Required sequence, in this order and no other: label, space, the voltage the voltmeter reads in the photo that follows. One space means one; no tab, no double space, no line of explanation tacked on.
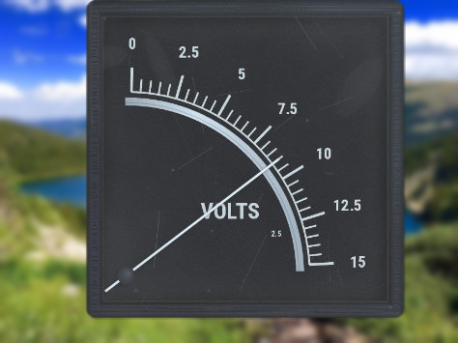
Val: 9 V
